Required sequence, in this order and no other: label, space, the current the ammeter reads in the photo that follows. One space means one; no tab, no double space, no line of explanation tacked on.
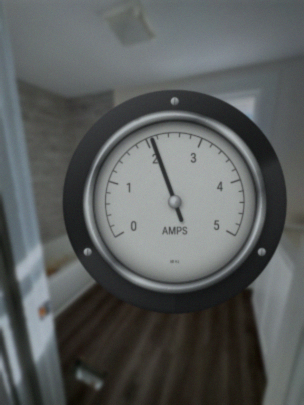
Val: 2.1 A
